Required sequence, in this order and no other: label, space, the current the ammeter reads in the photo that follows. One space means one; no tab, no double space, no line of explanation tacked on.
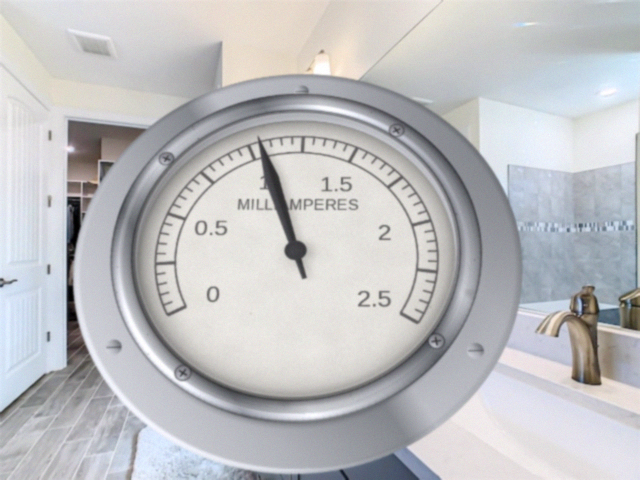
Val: 1.05 mA
